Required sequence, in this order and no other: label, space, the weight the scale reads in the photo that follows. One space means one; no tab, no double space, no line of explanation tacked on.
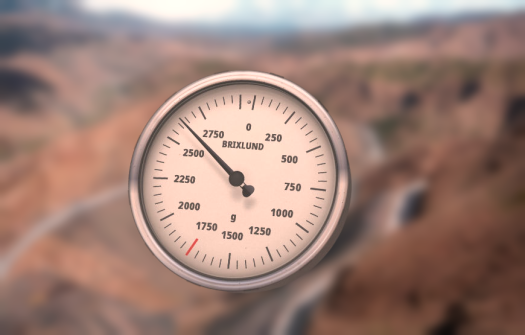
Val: 2625 g
